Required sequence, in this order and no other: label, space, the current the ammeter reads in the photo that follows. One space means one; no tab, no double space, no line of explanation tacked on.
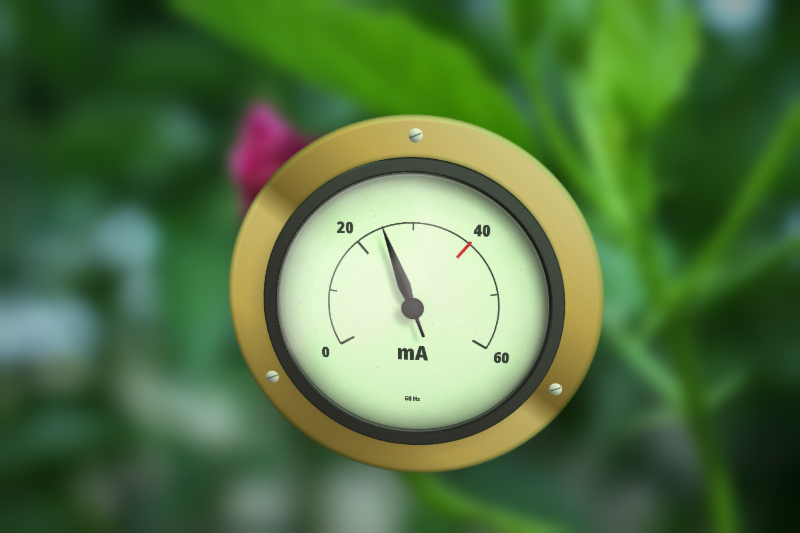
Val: 25 mA
